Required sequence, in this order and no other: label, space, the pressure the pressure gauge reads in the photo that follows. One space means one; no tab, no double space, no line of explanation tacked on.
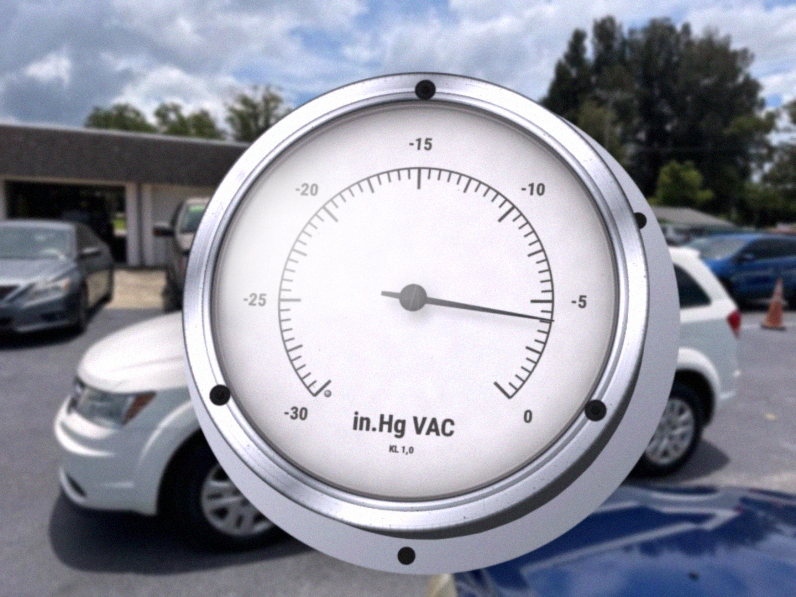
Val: -4 inHg
